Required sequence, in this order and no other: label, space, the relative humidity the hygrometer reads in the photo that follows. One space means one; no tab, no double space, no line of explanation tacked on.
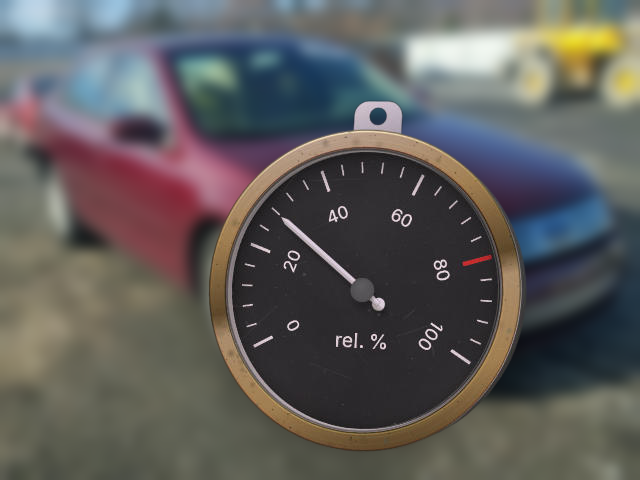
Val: 28 %
